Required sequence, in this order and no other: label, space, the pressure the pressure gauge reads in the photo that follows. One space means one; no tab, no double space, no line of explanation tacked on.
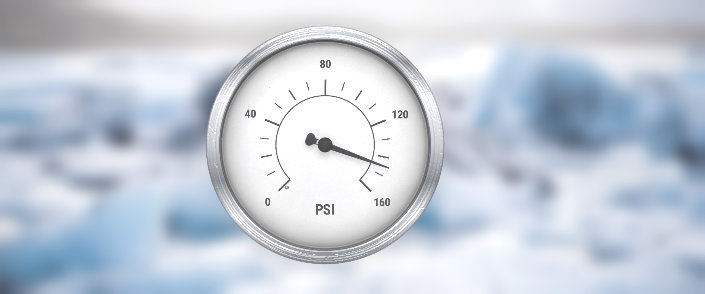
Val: 145 psi
